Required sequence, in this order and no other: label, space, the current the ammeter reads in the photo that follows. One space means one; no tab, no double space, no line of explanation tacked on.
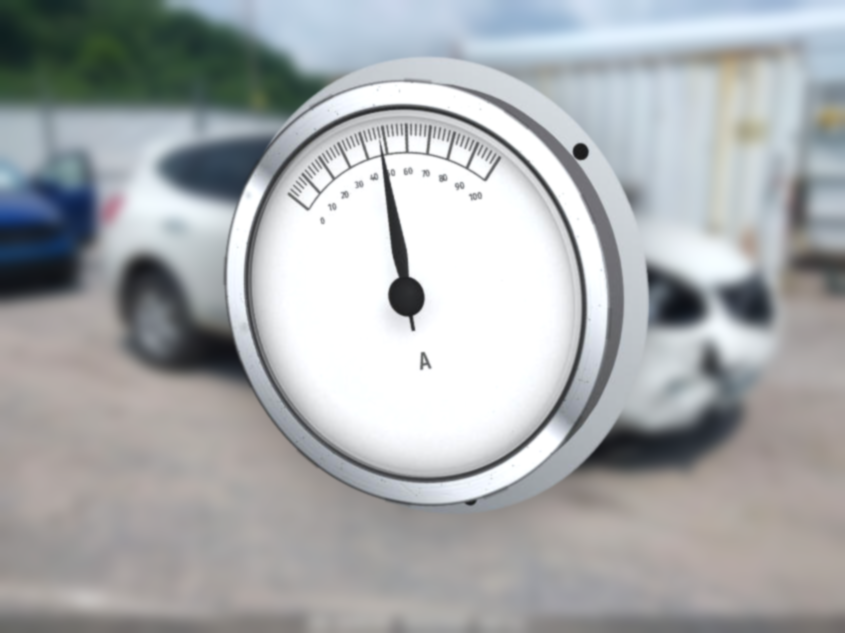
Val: 50 A
